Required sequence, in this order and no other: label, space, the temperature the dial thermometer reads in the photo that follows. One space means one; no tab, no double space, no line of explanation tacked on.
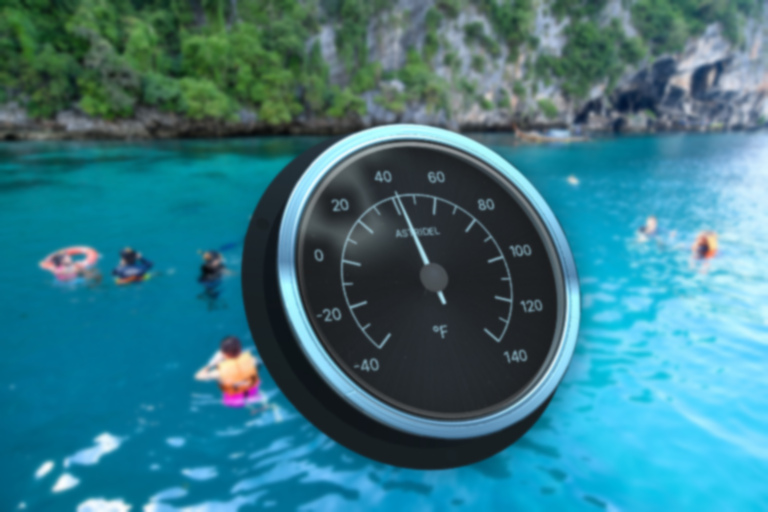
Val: 40 °F
